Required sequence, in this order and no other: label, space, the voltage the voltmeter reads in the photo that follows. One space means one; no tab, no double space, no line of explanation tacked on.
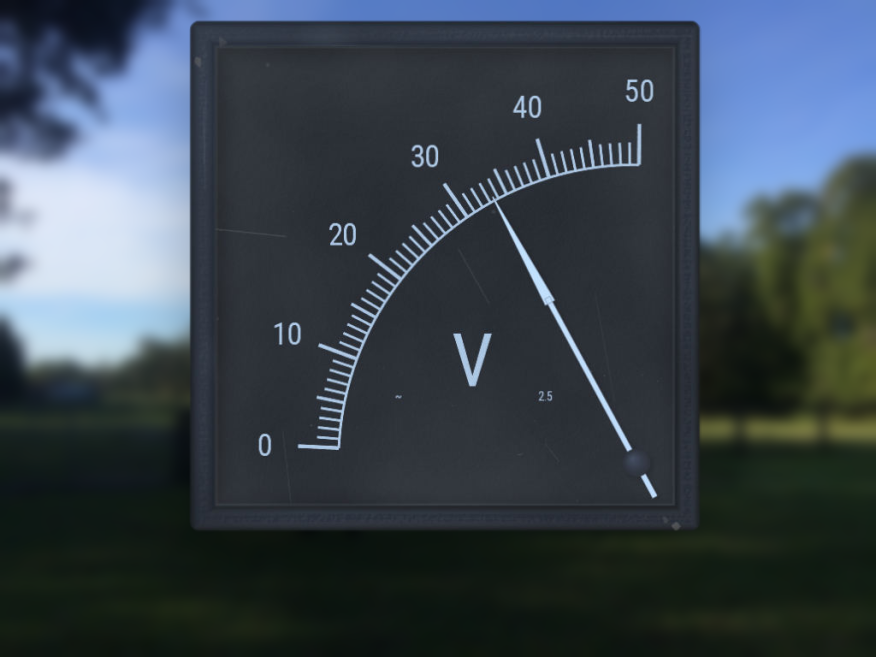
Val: 33.5 V
